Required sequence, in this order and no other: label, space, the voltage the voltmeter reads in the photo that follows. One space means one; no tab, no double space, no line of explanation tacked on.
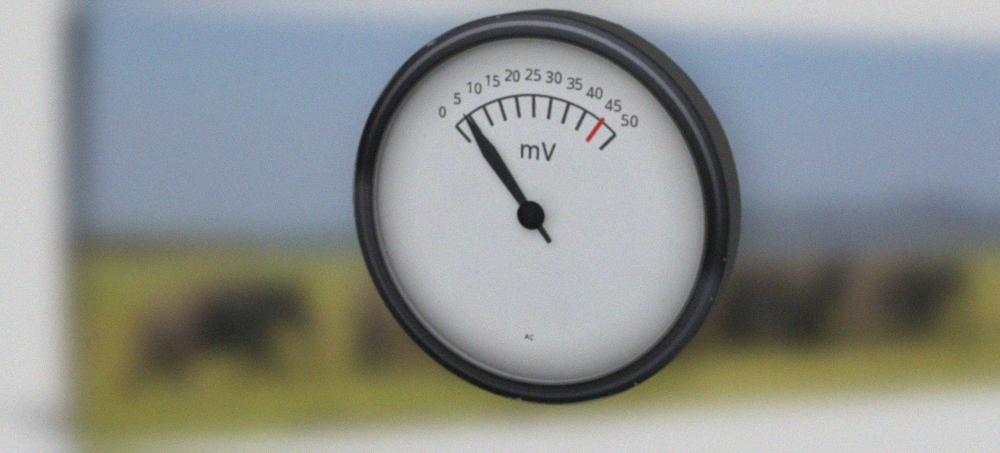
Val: 5 mV
